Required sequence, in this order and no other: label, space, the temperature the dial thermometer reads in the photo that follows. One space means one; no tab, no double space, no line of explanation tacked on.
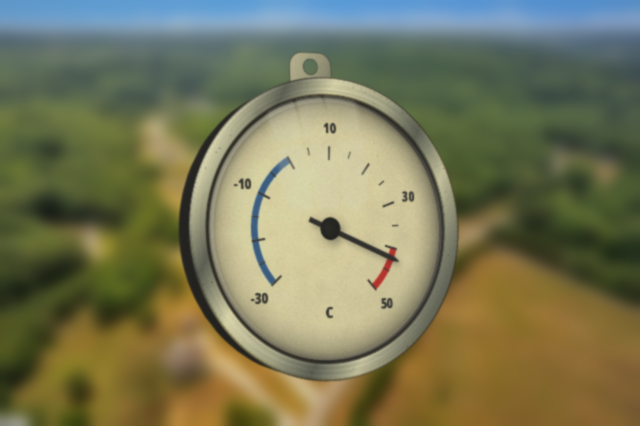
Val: 42.5 °C
